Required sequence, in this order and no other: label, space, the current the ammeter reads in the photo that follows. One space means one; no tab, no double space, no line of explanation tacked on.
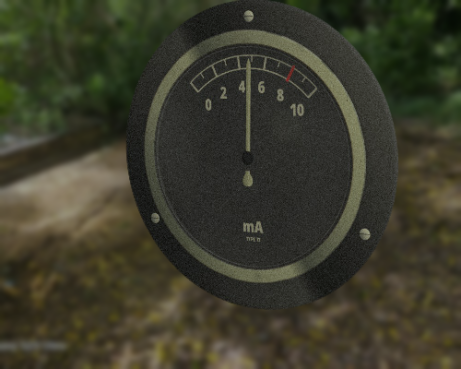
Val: 5 mA
